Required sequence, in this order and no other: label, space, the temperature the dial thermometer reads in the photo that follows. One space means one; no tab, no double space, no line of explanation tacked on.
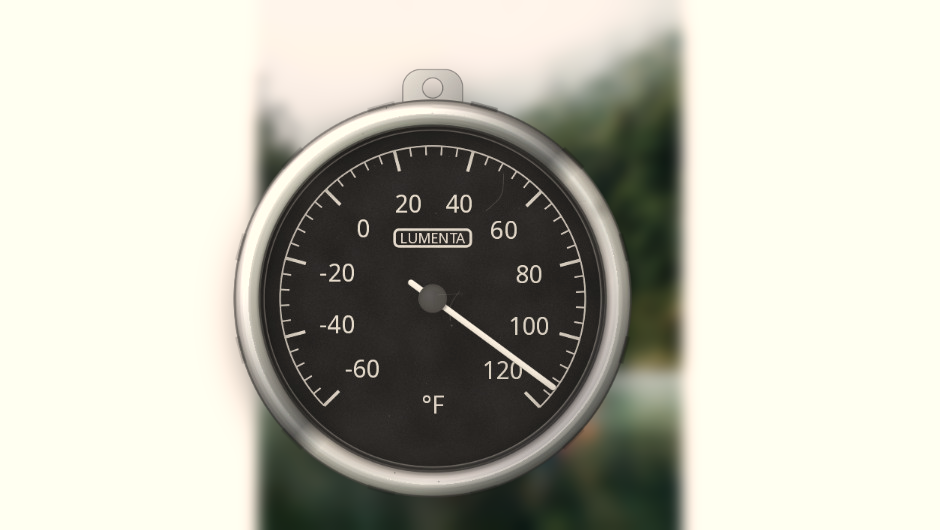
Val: 114 °F
